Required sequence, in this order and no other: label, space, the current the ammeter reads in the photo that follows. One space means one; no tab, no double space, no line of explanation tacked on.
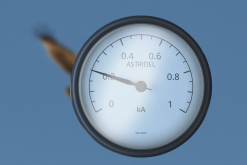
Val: 0.2 kA
